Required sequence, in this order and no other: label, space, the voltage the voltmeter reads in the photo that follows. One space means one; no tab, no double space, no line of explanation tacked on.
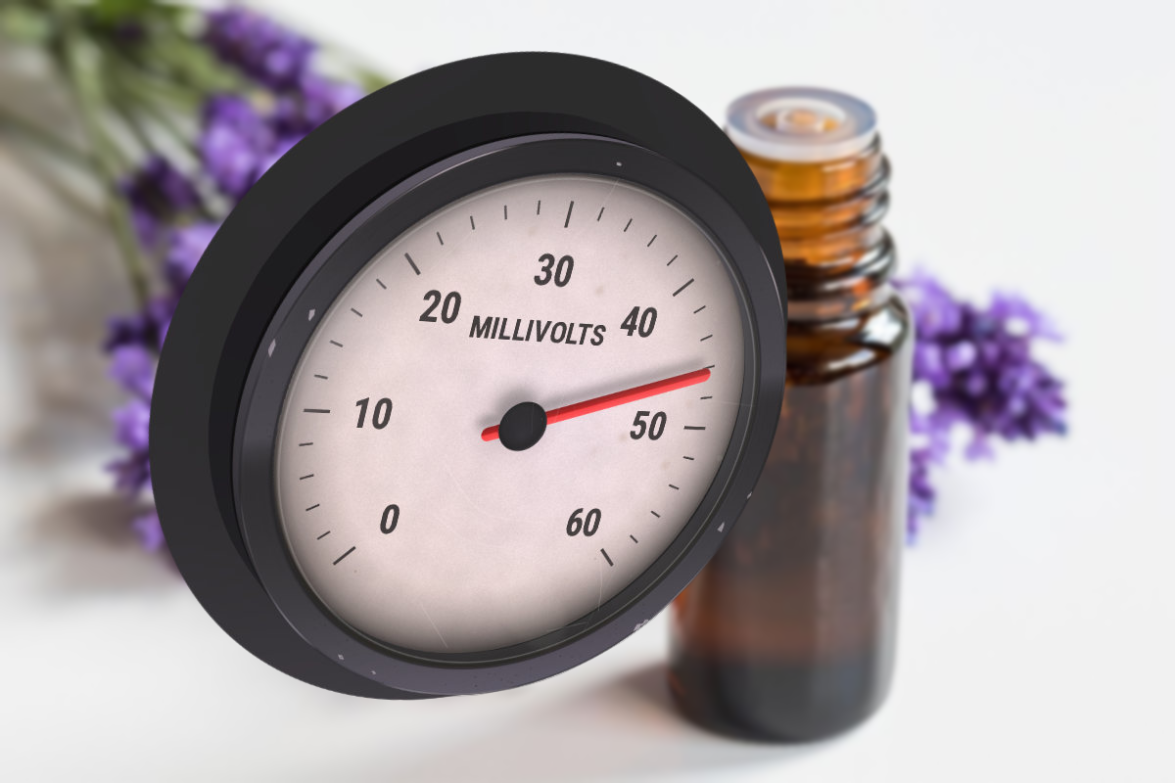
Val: 46 mV
